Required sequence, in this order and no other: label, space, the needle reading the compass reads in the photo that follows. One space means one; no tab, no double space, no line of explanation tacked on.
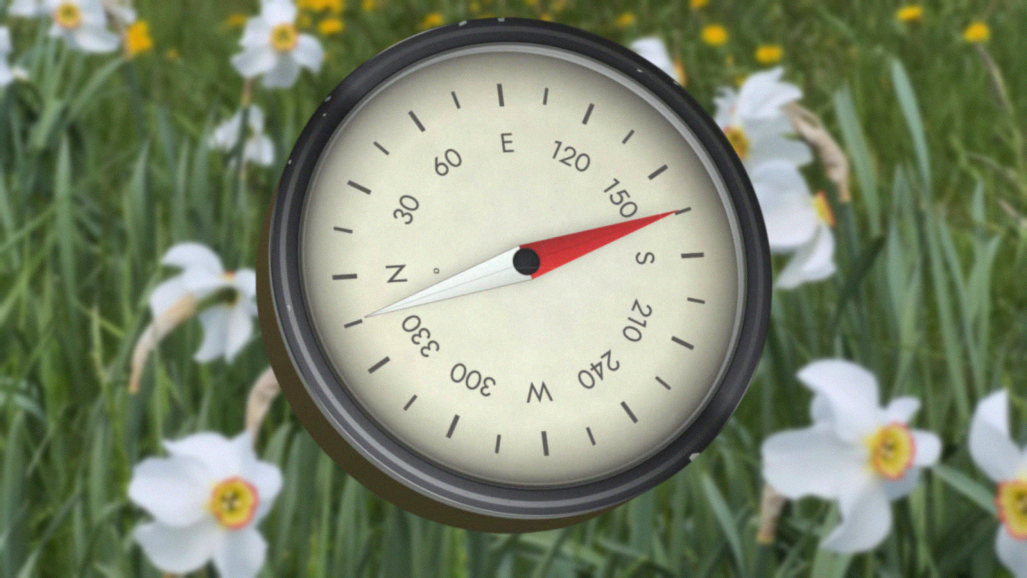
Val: 165 °
